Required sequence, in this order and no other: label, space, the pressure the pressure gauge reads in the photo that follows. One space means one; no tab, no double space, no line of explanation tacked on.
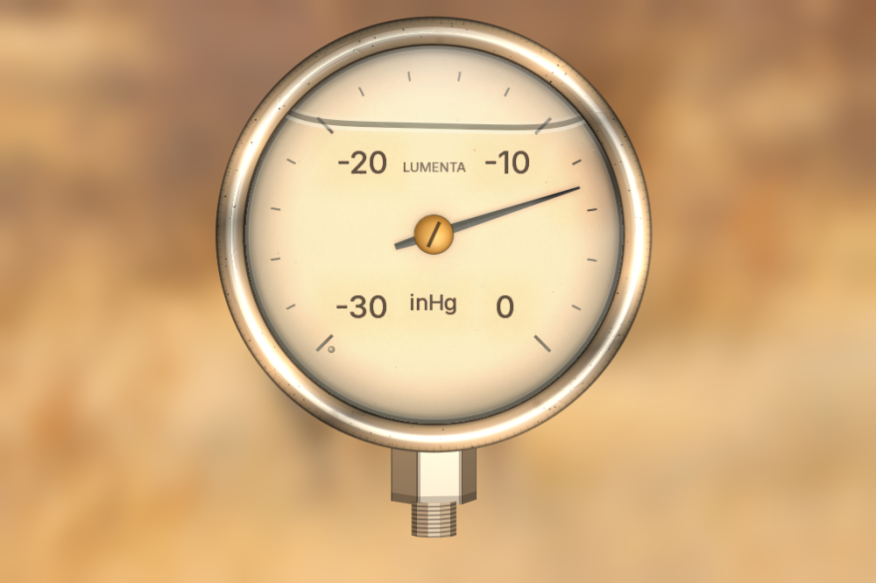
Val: -7 inHg
